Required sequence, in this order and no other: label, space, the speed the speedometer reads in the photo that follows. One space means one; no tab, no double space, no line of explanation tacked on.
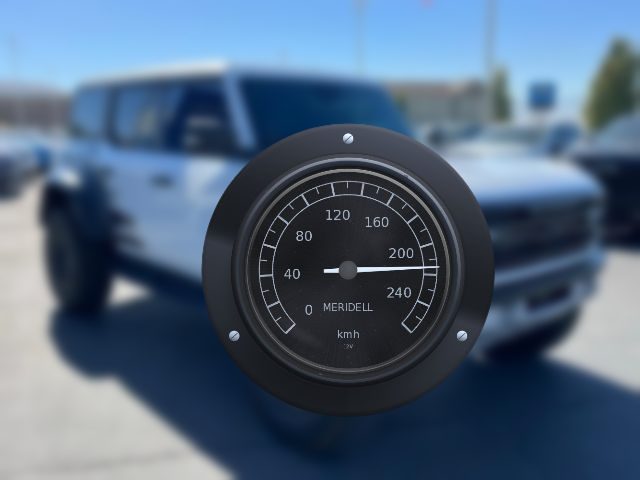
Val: 215 km/h
